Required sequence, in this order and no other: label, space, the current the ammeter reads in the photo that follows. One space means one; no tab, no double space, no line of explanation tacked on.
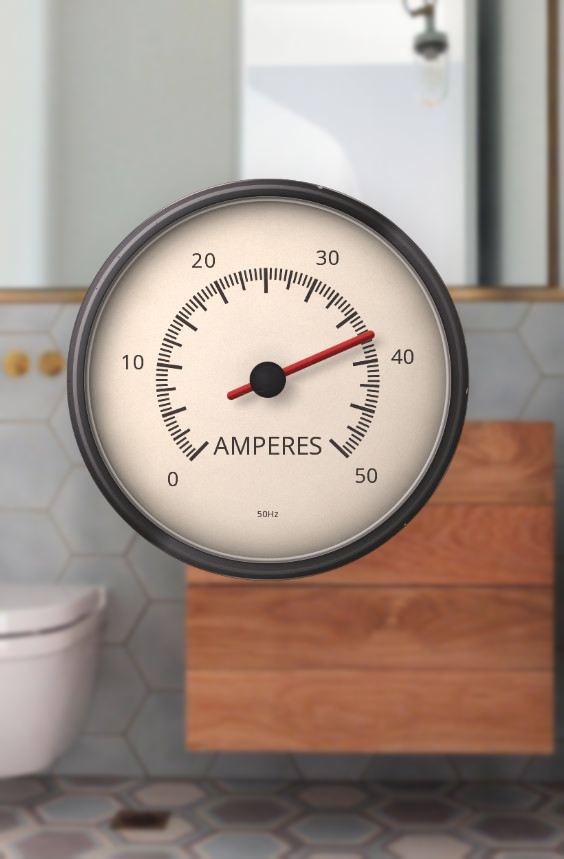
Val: 37.5 A
